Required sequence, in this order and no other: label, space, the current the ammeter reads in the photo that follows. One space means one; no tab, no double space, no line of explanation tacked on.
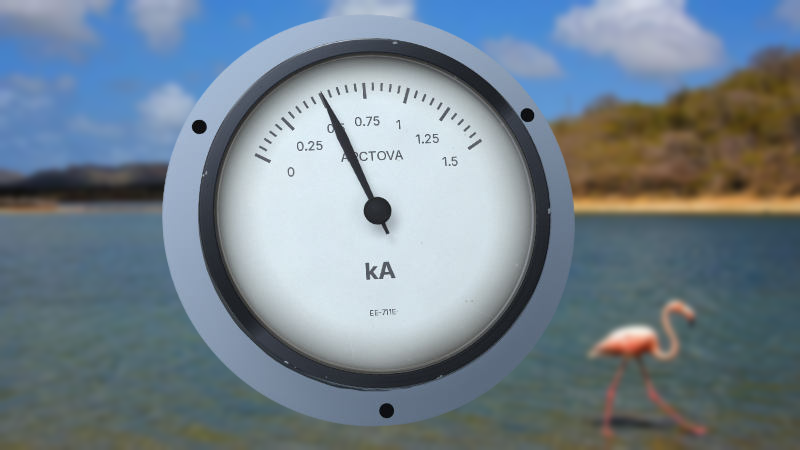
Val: 0.5 kA
